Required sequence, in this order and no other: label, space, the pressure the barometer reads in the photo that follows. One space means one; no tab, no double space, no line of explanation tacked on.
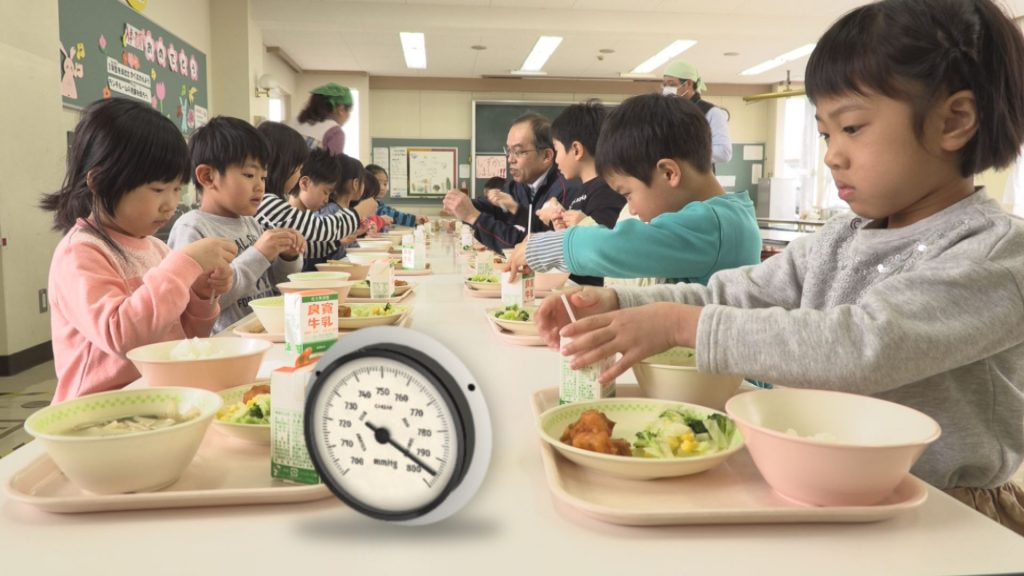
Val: 795 mmHg
